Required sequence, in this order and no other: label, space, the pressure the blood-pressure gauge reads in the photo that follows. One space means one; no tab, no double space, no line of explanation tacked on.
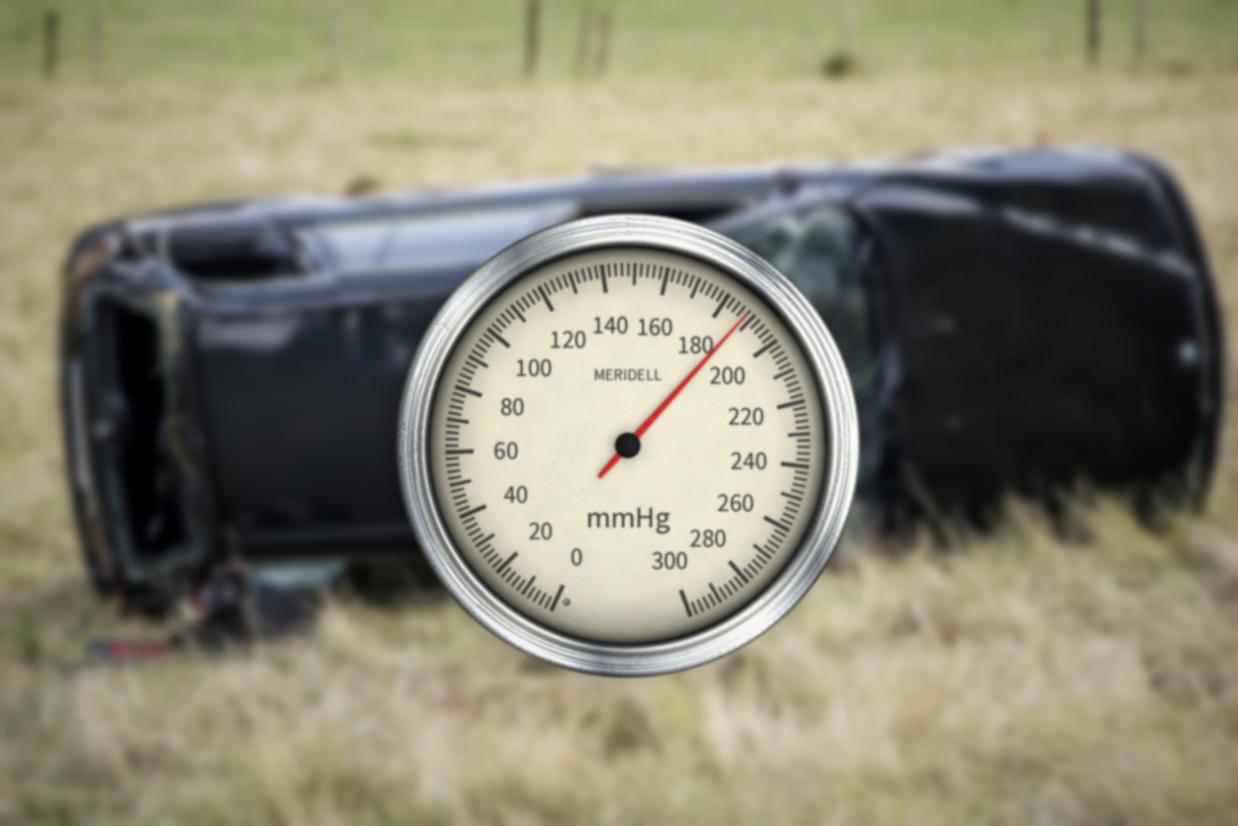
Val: 188 mmHg
